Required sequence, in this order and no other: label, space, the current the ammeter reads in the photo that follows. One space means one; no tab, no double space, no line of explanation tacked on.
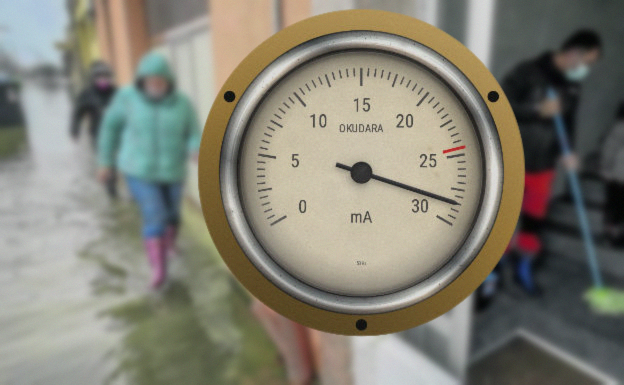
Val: 28.5 mA
